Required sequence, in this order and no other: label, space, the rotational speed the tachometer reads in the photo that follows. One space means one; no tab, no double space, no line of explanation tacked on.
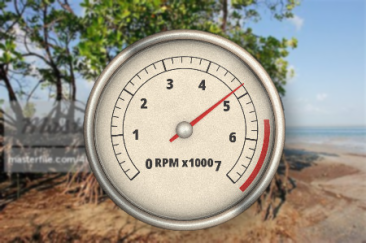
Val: 4800 rpm
